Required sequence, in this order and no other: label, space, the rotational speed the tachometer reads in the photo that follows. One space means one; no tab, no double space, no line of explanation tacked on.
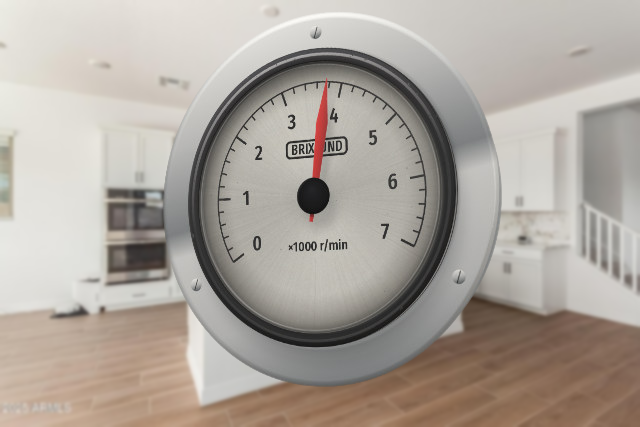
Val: 3800 rpm
